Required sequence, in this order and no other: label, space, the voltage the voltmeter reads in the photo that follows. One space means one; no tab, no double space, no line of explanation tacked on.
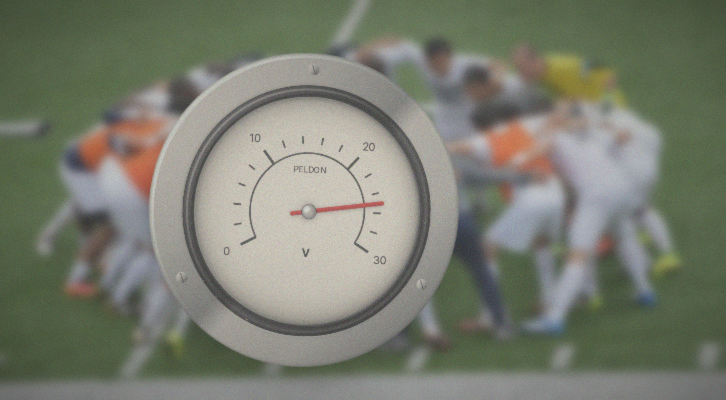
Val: 25 V
